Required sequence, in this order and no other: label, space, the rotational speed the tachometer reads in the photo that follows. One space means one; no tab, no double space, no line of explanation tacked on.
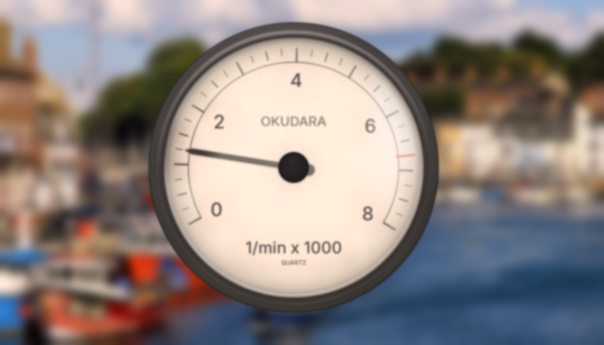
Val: 1250 rpm
